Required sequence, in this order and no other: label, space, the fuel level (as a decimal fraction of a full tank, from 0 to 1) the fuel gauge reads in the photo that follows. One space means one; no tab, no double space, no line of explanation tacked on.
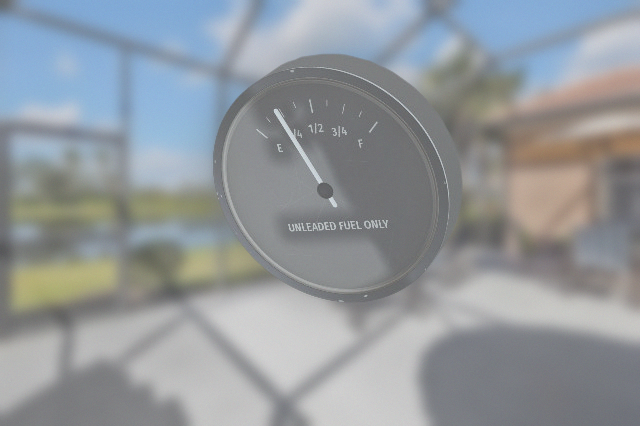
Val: 0.25
